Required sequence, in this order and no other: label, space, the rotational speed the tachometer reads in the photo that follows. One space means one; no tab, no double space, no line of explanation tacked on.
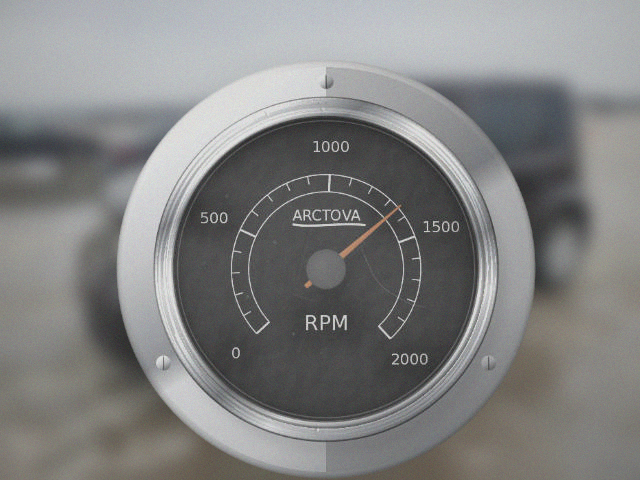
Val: 1350 rpm
